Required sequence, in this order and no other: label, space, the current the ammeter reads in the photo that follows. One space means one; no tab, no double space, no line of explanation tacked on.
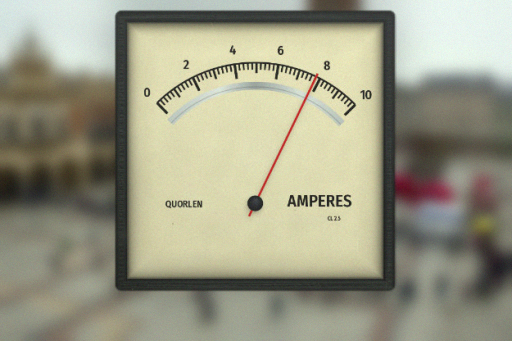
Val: 7.8 A
